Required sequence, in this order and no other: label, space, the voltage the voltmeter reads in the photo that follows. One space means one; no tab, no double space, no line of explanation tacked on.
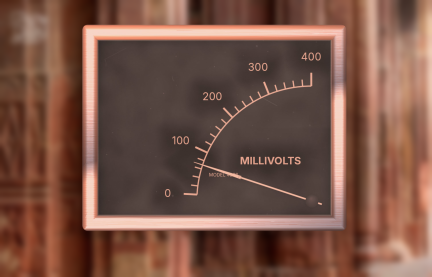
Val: 70 mV
